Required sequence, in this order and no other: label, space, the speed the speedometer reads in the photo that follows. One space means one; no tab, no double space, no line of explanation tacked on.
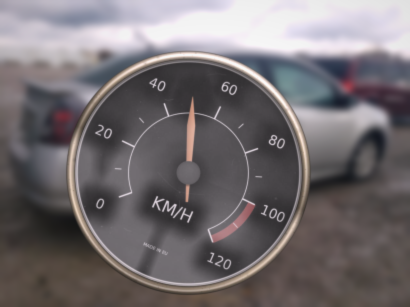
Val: 50 km/h
